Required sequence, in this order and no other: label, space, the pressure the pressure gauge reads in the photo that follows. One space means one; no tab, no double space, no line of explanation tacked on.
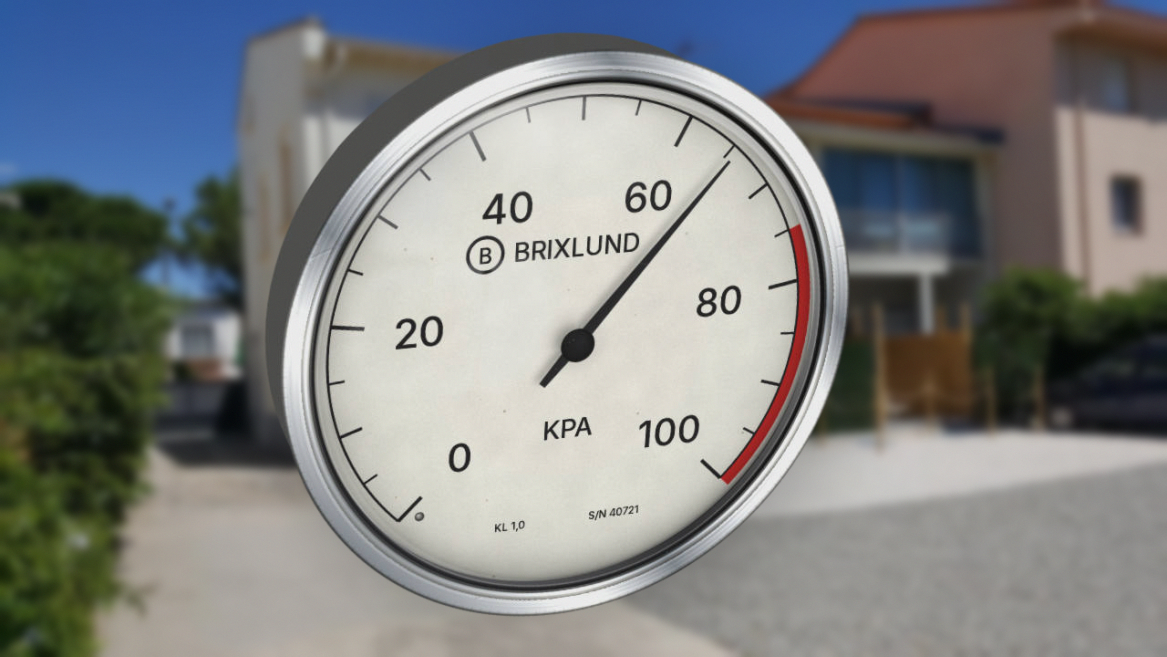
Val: 65 kPa
